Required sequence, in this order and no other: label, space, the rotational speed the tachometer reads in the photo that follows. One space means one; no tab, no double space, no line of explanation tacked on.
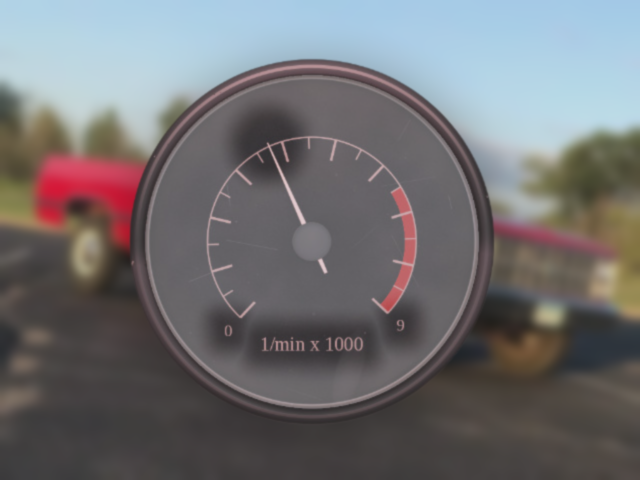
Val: 3750 rpm
